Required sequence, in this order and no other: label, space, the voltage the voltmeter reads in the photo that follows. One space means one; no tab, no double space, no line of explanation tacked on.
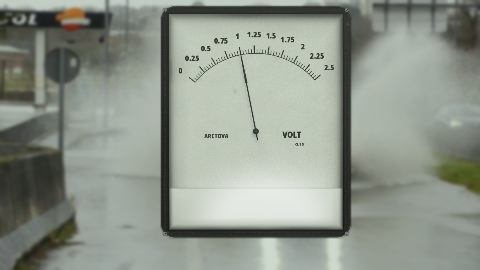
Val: 1 V
